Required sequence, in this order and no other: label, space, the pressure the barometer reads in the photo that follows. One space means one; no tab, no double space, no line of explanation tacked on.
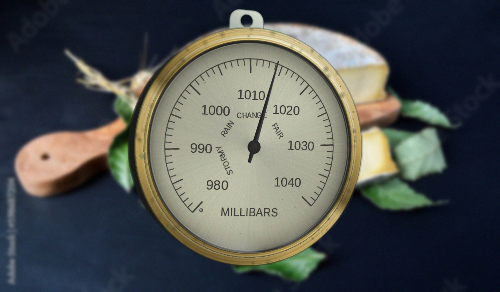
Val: 1014 mbar
